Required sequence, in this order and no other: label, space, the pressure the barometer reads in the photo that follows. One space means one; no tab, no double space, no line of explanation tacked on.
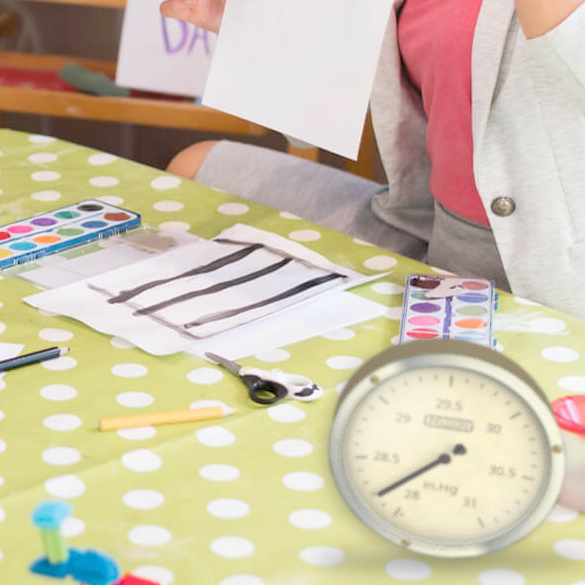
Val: 28.2 inHg
